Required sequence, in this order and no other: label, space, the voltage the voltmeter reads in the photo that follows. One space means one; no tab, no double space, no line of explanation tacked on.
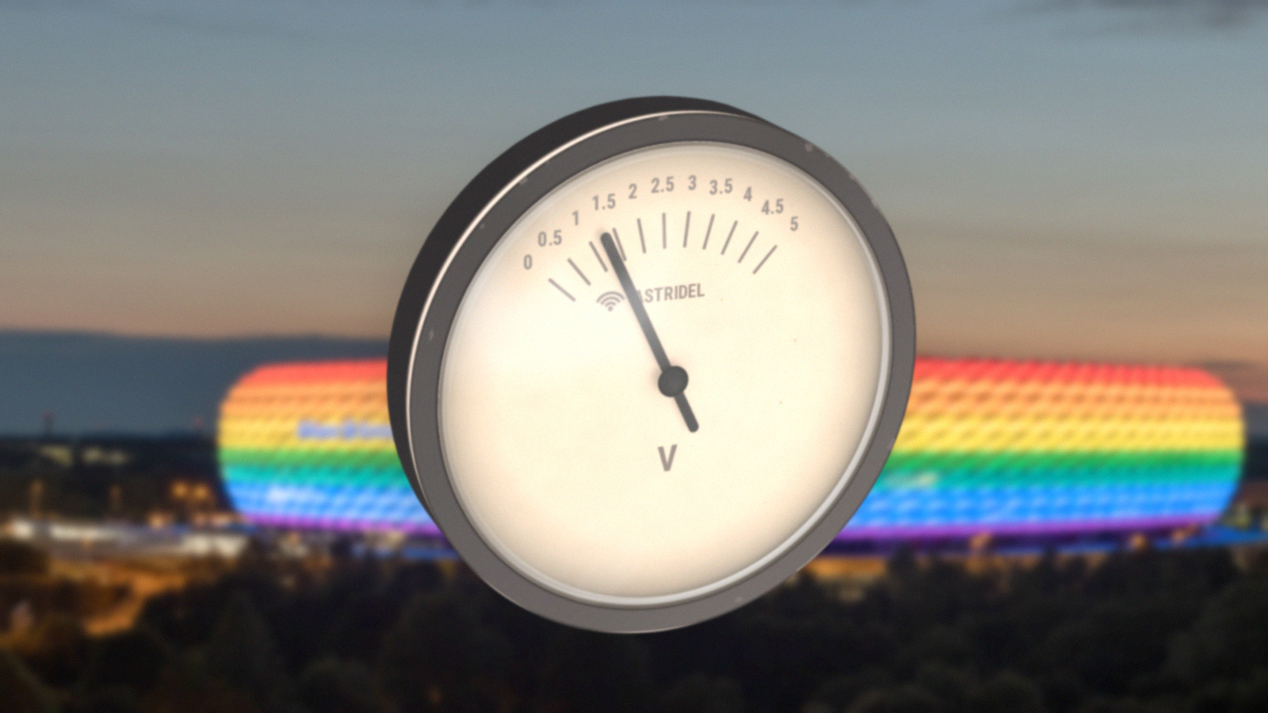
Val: 1.25 V
